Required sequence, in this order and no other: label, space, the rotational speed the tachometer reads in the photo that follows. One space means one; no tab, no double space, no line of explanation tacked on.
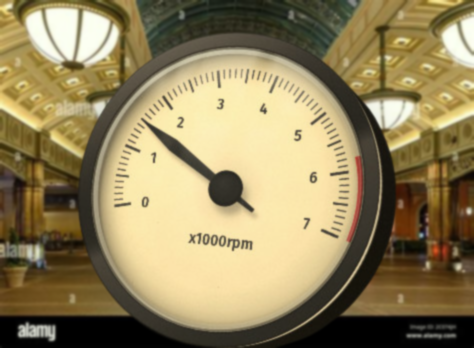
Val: 1500 rpm
